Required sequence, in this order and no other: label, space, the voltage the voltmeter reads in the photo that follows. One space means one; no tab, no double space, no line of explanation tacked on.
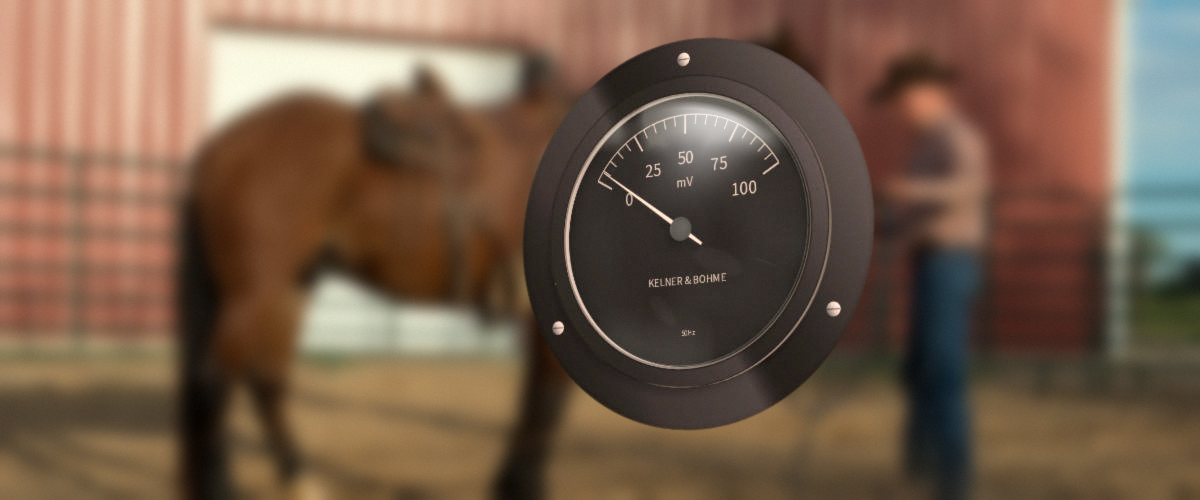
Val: 5 mV
